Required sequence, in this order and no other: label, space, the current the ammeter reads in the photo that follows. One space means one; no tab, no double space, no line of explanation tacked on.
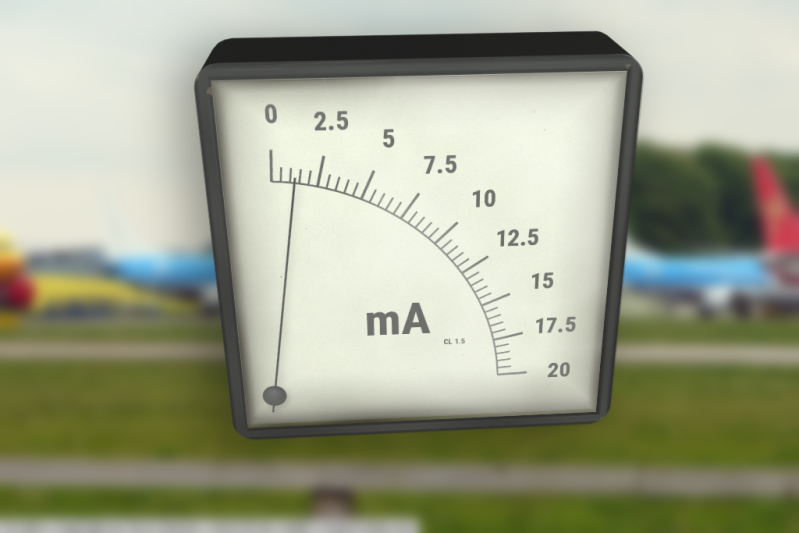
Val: 1.25 mA
